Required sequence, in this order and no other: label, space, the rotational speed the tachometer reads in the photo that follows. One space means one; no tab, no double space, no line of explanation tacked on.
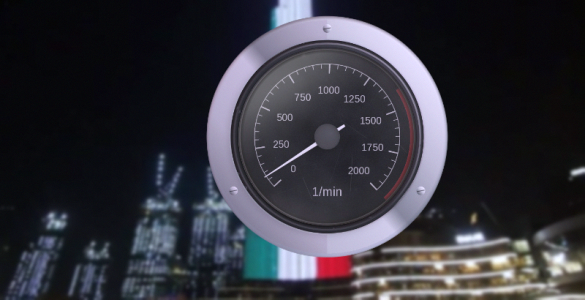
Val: 75 rpm
